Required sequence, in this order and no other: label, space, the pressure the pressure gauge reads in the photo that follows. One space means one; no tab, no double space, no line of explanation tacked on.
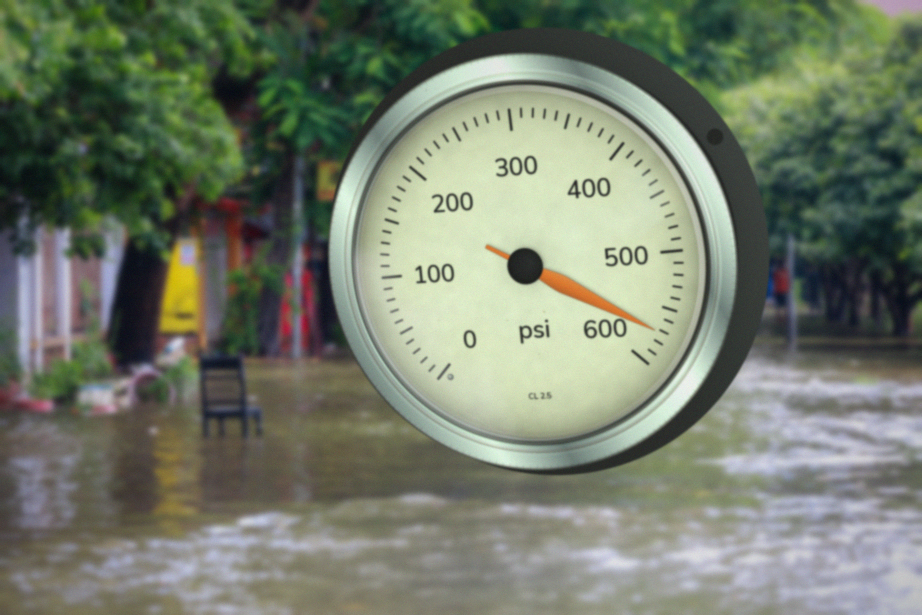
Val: 570 psi
